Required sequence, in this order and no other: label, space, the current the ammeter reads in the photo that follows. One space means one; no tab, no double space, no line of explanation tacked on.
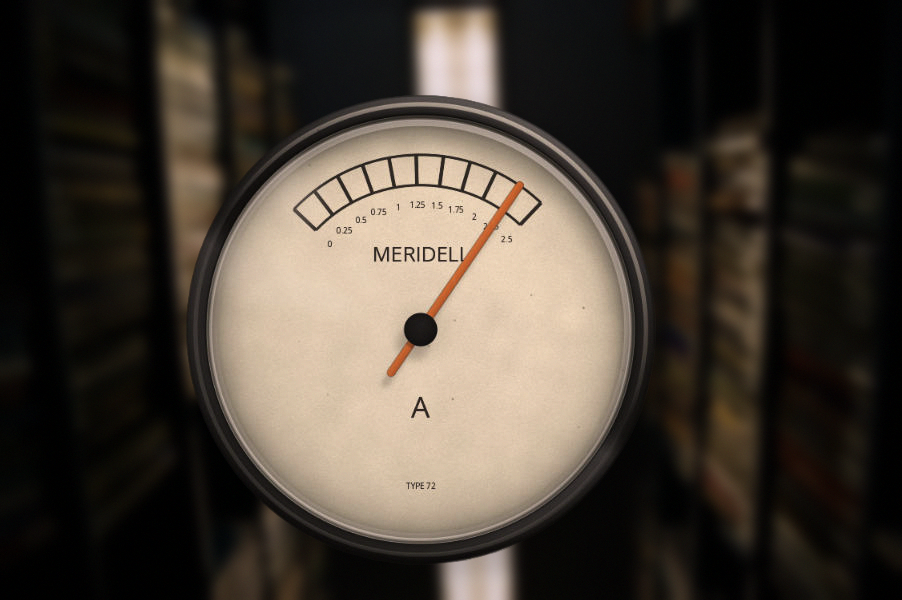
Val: 2.25 A
